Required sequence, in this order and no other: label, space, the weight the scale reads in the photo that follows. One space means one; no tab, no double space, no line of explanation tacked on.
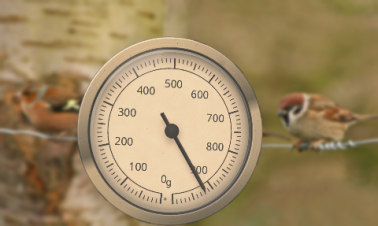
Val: 920 g
